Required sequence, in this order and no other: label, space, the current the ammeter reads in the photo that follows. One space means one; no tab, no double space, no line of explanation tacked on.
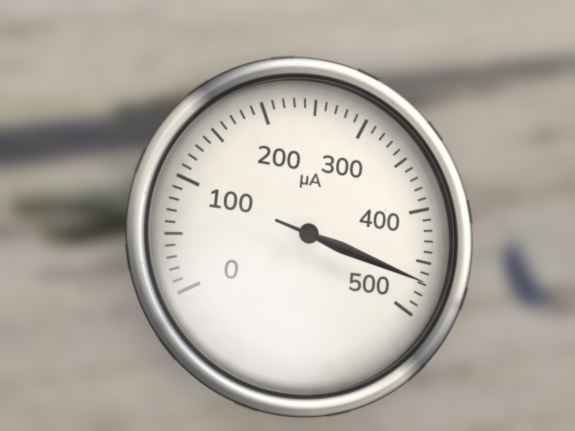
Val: 470 µA
